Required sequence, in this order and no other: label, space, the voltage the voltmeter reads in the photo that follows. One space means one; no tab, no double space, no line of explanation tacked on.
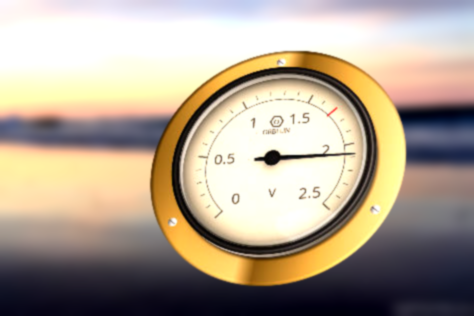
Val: 2.1 V
